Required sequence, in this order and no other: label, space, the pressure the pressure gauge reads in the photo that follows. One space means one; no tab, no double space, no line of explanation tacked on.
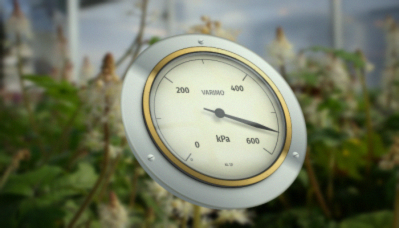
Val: 550 kPa
